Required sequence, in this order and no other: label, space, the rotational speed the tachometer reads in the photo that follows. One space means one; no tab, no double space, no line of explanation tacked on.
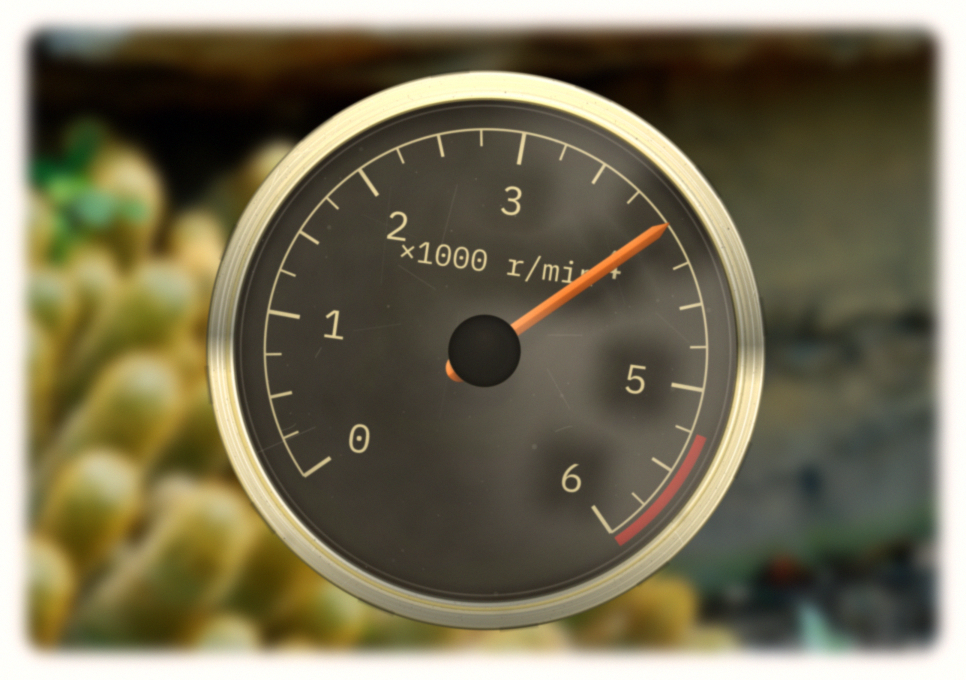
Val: 4000 rpm
